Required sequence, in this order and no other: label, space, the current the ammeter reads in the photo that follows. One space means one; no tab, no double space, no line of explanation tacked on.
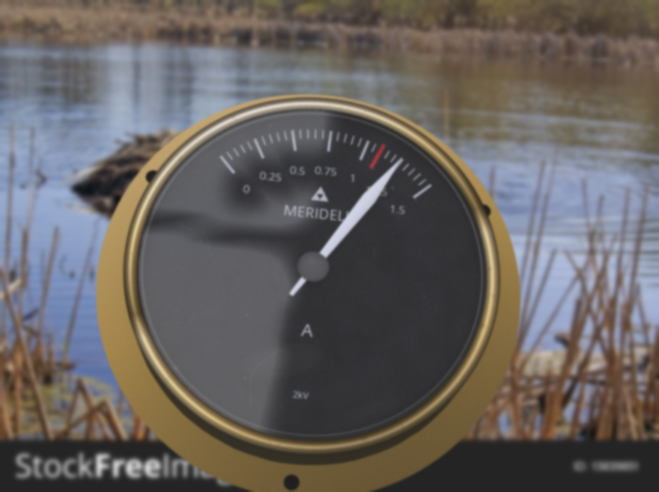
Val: 1.25 A
